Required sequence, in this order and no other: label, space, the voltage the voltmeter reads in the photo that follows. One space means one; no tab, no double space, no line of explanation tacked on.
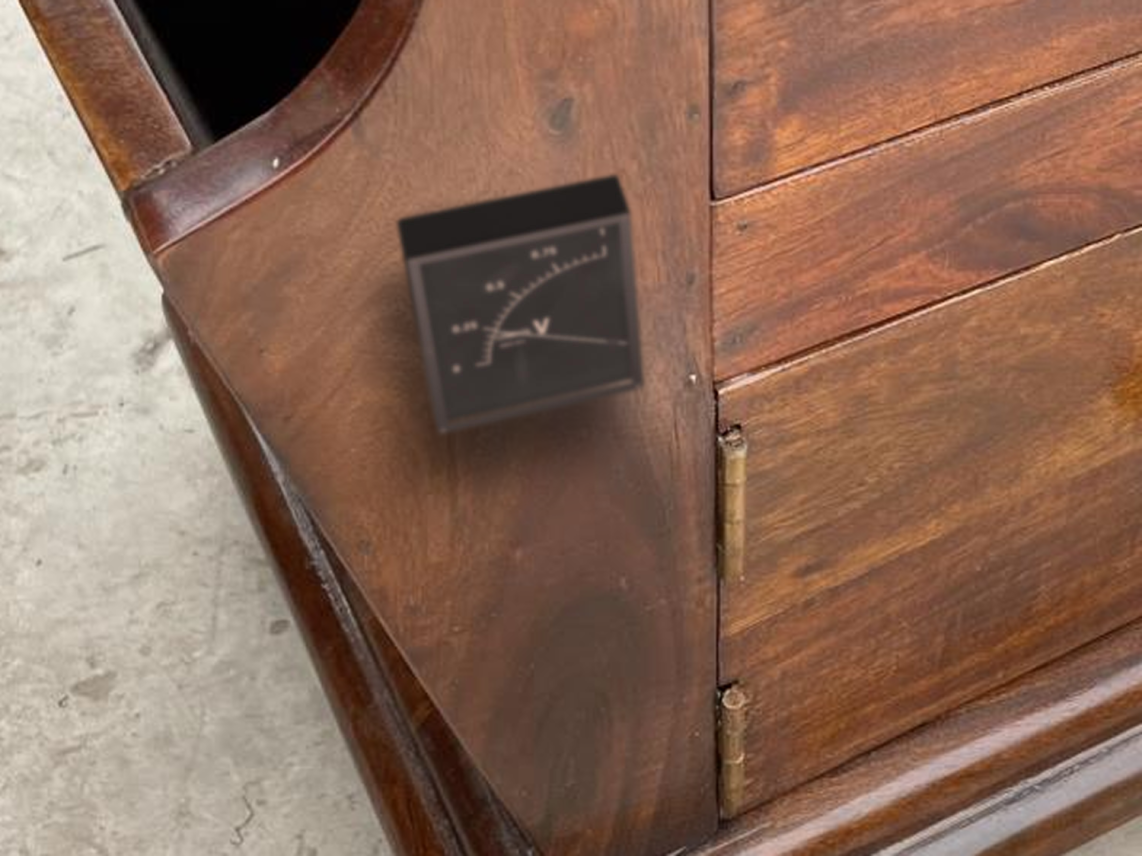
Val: 0.25 V
